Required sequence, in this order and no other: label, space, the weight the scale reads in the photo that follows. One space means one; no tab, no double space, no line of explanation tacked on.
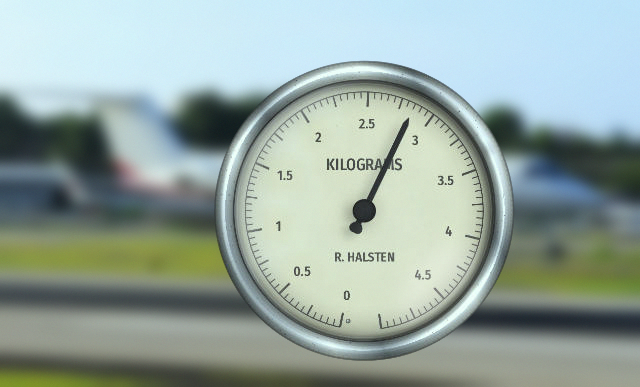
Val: 2.85 kg
